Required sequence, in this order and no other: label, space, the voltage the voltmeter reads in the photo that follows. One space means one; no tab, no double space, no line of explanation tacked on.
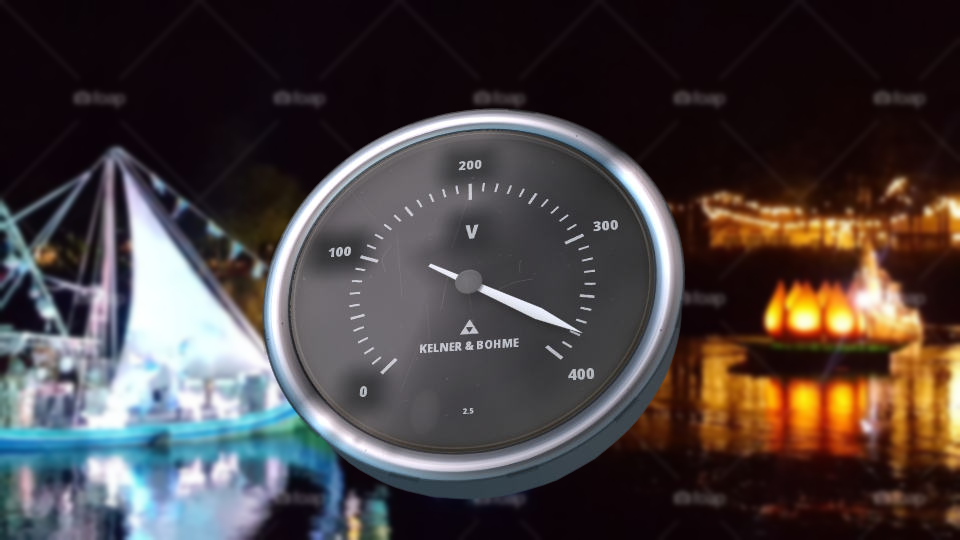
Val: 380 V
